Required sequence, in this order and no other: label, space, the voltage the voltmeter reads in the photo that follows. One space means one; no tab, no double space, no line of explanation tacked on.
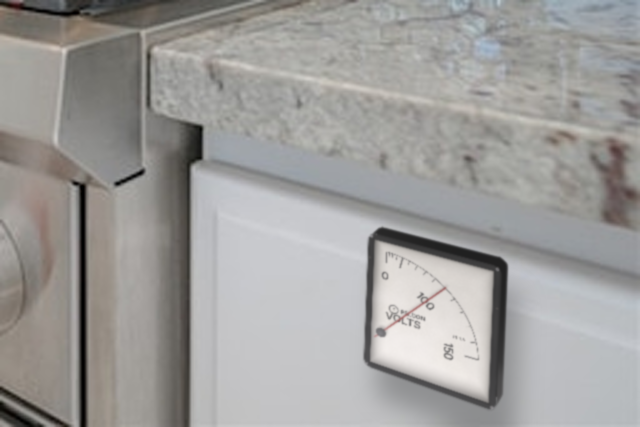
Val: 100 V
